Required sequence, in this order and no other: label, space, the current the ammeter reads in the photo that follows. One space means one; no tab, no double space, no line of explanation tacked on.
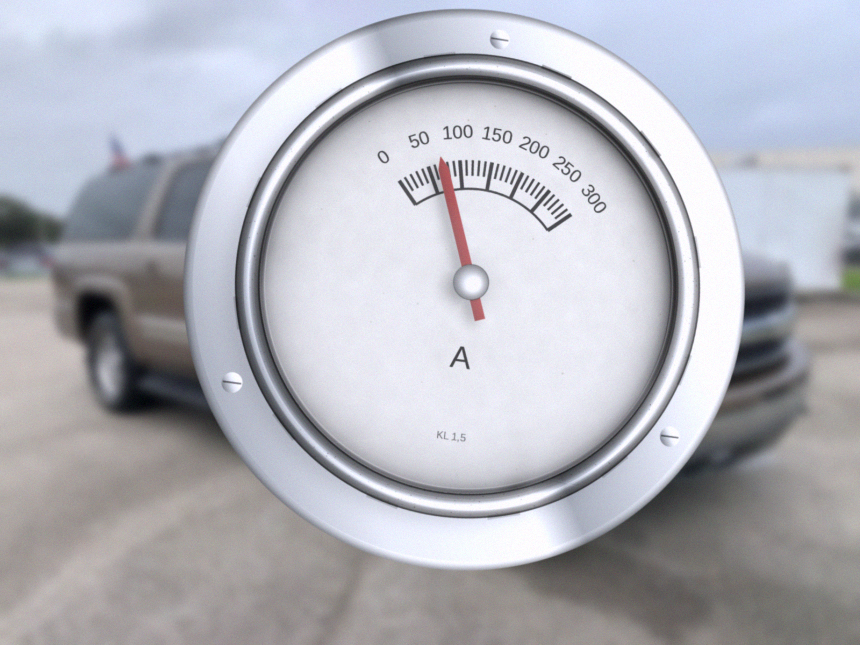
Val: 70 A
